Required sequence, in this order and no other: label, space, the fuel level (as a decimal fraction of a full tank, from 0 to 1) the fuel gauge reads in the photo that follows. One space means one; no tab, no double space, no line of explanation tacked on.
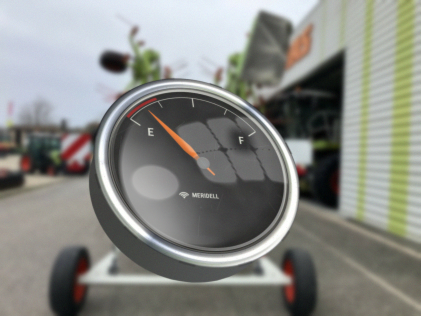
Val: 0.125
